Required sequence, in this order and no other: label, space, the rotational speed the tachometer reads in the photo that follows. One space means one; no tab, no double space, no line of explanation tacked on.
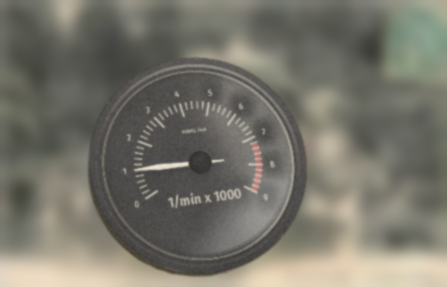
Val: 1000 rpm
